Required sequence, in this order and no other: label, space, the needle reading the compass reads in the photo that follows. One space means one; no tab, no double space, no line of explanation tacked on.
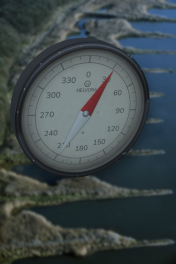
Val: 30 °
